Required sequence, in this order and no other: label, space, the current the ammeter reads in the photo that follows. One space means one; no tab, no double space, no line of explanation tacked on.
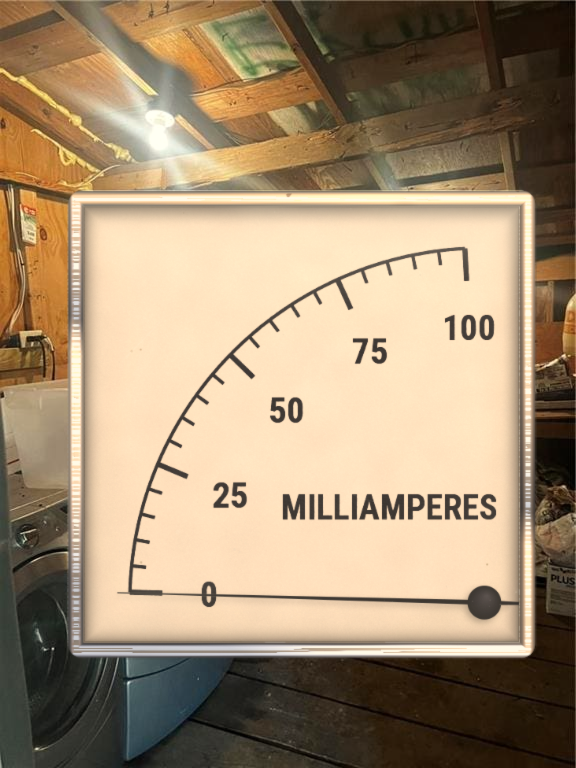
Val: 0 mA
